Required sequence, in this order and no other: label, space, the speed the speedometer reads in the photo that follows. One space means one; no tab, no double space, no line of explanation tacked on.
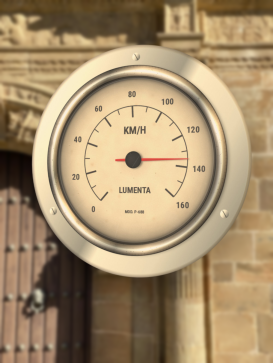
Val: 135 km/h
